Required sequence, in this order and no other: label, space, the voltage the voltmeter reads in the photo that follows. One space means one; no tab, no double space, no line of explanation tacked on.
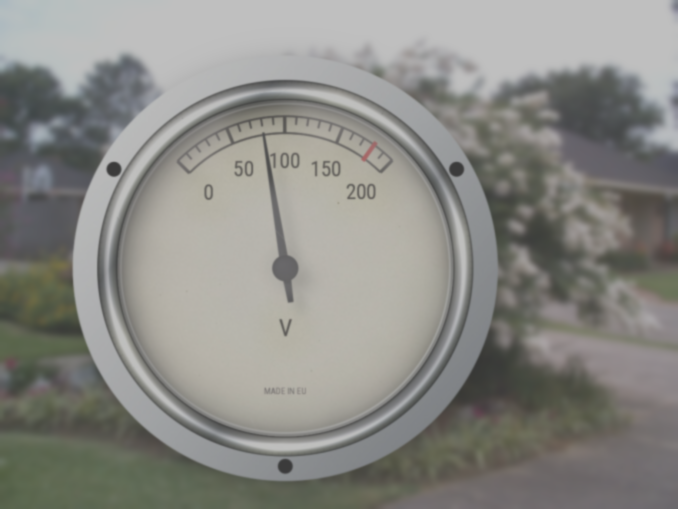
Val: 80 V
